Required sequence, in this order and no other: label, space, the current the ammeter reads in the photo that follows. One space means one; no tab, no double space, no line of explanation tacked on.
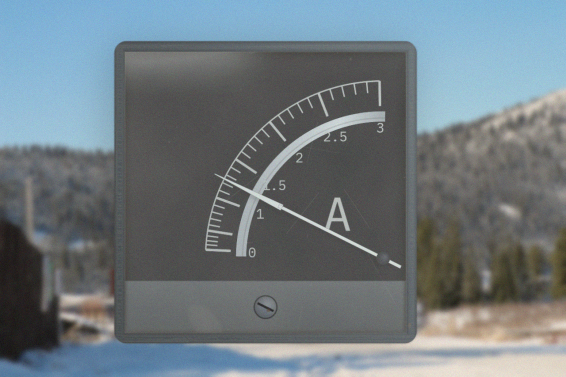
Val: 1.25 A
